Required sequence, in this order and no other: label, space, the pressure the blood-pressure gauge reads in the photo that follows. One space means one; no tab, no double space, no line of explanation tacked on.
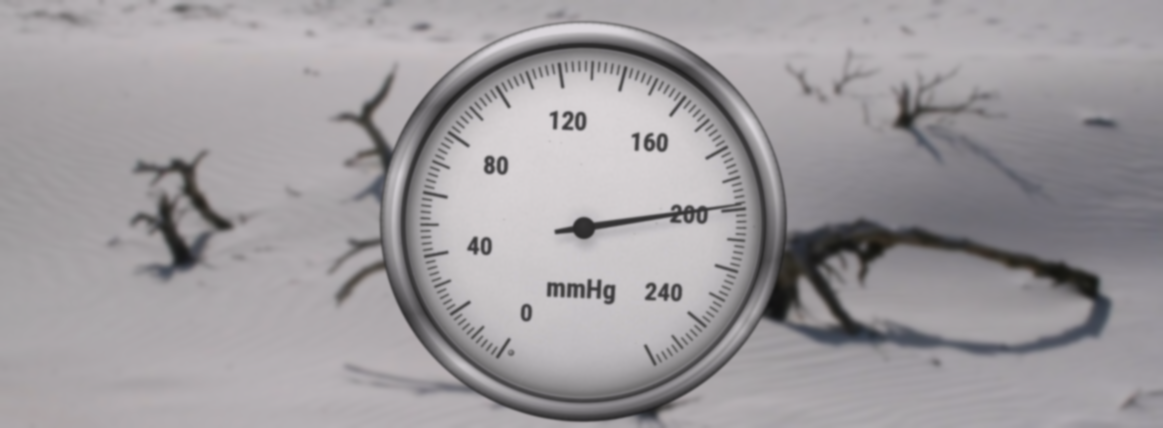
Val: 198 mmHg
